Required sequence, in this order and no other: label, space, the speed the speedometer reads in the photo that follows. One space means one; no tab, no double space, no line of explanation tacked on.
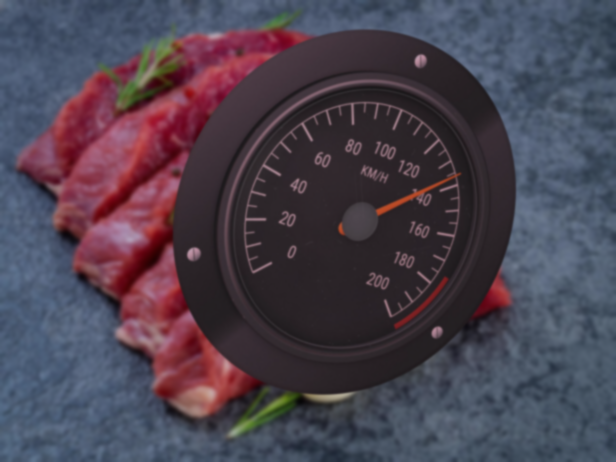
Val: 135 km/h
